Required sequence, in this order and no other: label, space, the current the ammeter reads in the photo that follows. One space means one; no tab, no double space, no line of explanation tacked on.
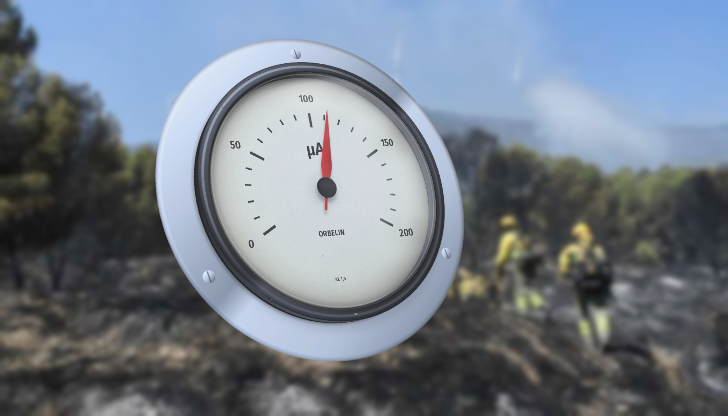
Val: 110 µA
